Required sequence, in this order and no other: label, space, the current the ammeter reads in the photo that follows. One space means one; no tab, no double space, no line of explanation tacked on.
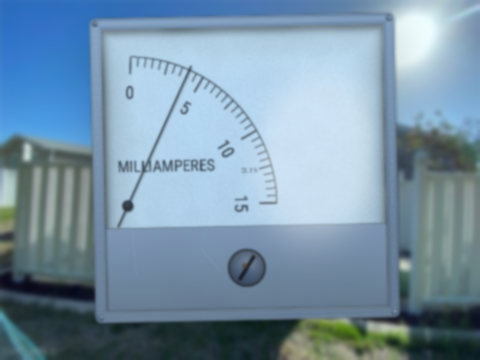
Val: 4 mA
